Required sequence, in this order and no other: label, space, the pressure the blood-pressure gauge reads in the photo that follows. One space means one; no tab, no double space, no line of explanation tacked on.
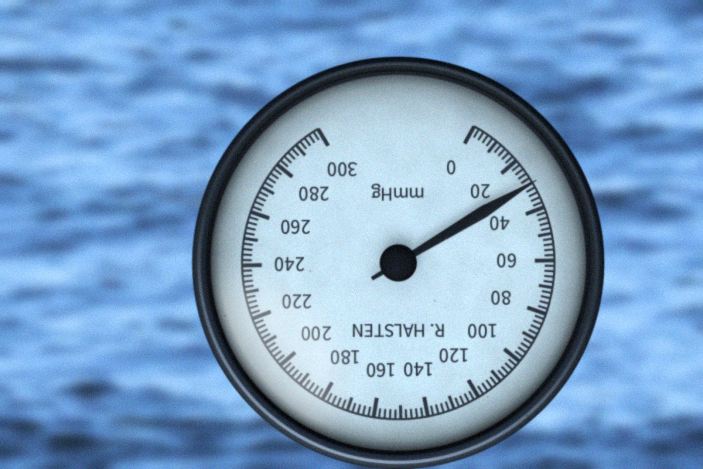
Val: 30 mmHg
